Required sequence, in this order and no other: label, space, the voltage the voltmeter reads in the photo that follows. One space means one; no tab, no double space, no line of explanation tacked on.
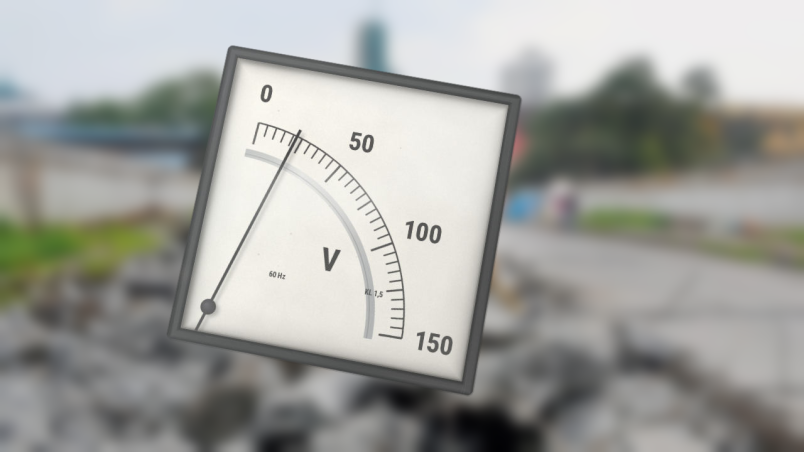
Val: 22.5 V
